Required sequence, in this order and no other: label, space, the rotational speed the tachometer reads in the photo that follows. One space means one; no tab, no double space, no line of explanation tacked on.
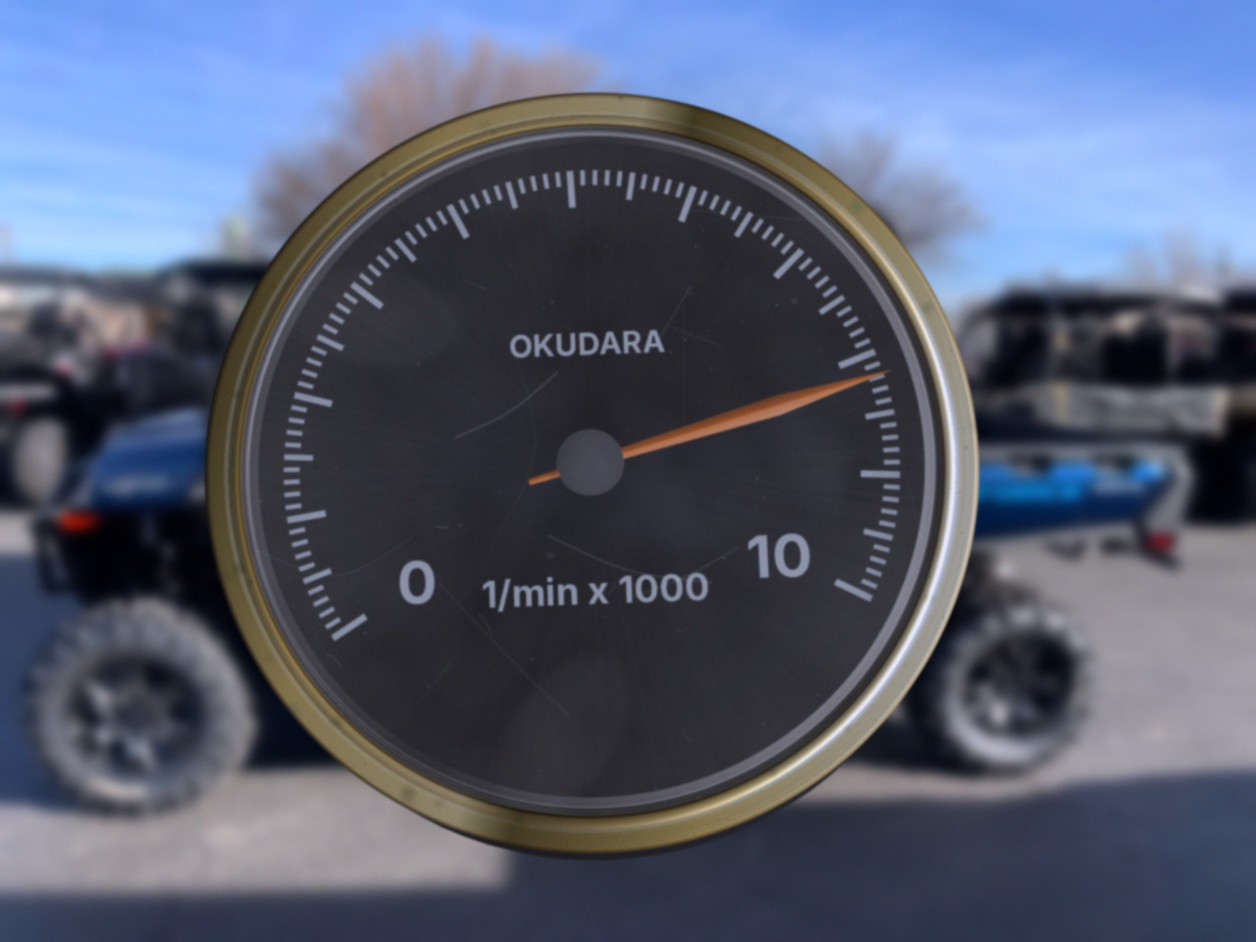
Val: 8200 rpm
